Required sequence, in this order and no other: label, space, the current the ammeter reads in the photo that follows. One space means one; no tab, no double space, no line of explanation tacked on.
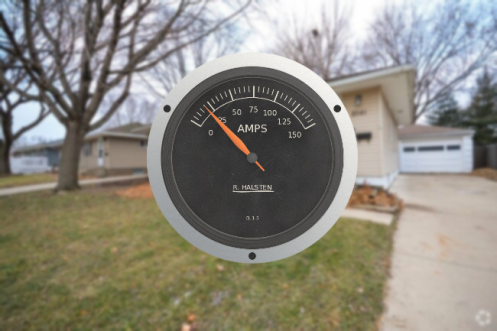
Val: 20 A
